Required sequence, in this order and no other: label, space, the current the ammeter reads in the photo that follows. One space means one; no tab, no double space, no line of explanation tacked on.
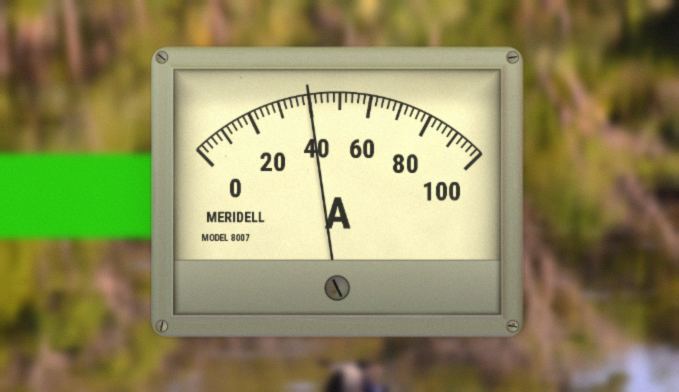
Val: 40 A
